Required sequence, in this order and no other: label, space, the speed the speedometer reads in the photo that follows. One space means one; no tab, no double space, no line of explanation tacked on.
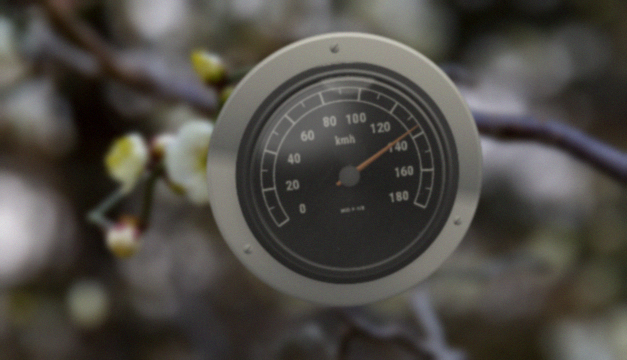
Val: 135 km/h
